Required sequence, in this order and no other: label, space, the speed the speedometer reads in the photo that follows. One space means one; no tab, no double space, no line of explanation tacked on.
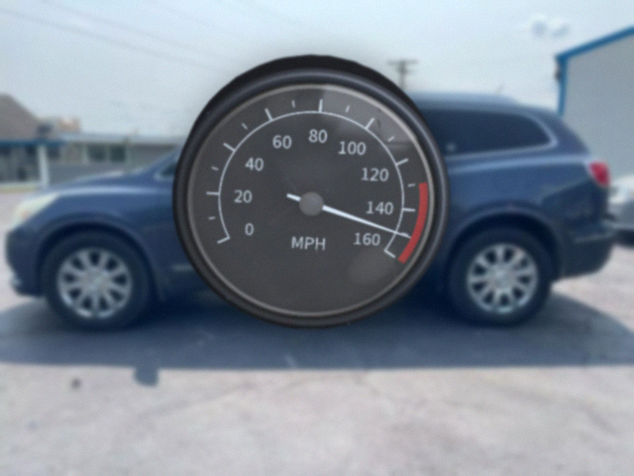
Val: 150 mph
